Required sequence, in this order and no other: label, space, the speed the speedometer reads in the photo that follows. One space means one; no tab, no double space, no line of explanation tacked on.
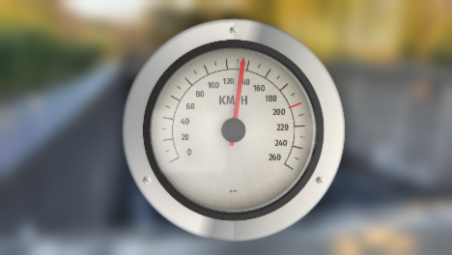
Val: 135 km/h
